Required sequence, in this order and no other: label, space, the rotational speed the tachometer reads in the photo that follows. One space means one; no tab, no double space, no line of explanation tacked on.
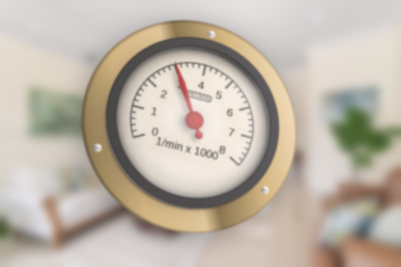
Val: 3000 rpm
